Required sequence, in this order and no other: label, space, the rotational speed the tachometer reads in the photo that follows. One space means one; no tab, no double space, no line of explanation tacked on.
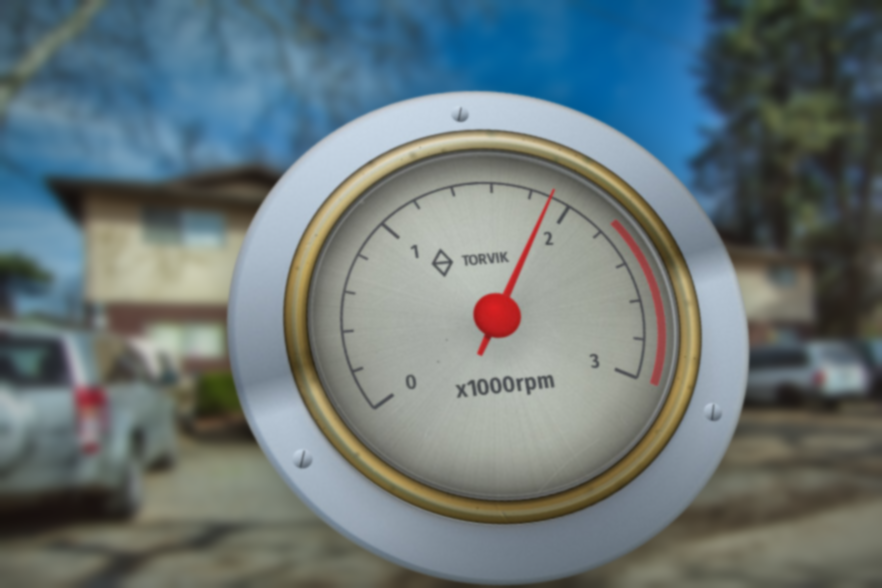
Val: 1900 rpm
